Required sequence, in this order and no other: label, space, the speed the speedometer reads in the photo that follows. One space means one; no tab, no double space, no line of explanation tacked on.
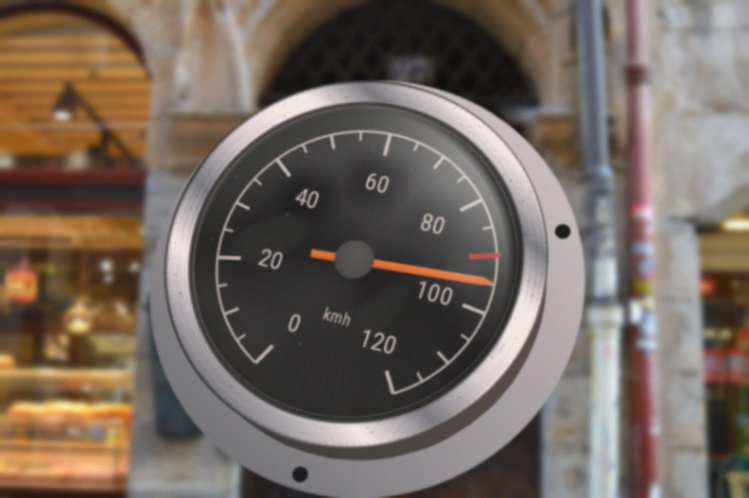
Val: 95 km/h
